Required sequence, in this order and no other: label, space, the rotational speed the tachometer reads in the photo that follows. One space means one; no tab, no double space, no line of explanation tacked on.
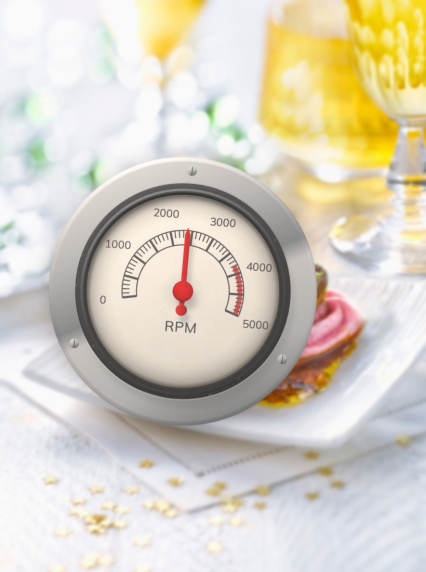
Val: 2400 rpm
